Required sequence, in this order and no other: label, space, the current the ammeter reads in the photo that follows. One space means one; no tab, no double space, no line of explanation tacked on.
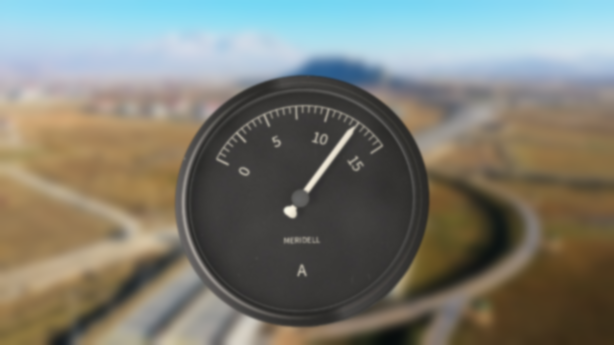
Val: 12.5 A
